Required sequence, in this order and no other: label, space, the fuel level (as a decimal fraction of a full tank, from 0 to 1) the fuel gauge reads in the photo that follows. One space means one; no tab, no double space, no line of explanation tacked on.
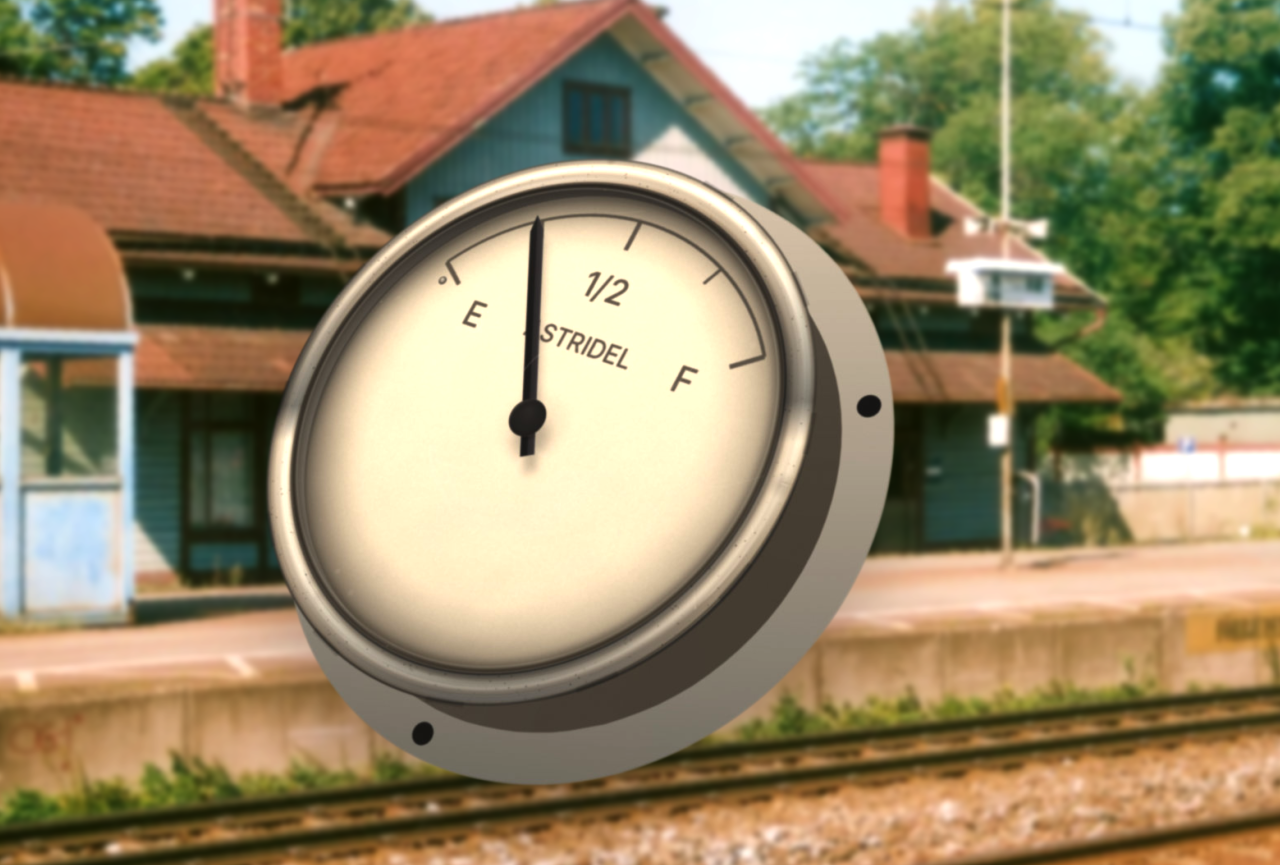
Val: 0.25
